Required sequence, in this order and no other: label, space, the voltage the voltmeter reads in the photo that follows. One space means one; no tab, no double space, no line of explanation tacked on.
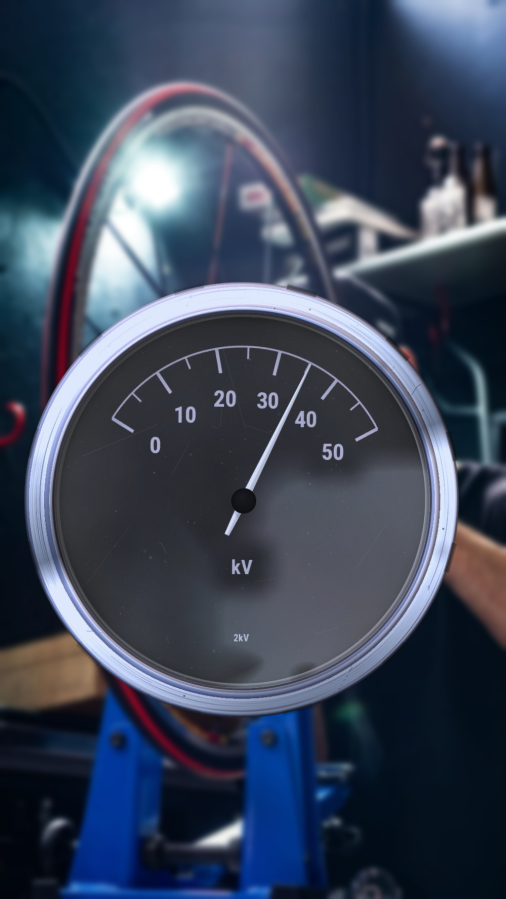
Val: 35 kV
